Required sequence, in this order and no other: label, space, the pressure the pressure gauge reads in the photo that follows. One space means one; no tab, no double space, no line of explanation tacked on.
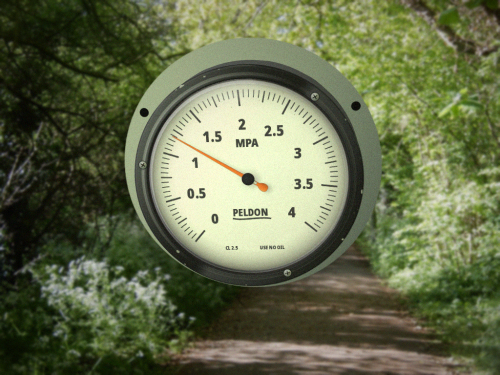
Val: 1.2 MPa
